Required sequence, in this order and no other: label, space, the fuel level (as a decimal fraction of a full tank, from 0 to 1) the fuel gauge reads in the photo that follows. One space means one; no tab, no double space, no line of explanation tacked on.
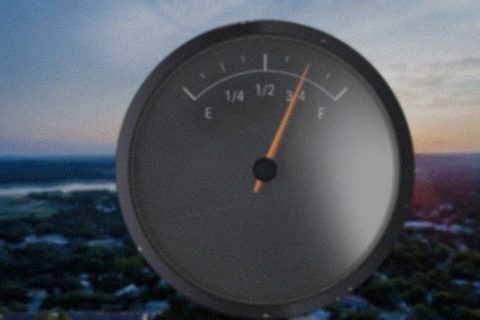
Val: 0.75
